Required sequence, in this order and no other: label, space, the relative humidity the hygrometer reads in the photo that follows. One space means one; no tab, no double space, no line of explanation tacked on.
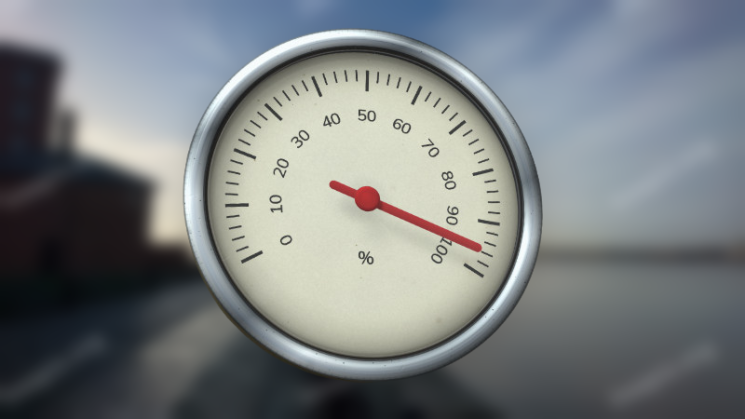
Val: 96 %
